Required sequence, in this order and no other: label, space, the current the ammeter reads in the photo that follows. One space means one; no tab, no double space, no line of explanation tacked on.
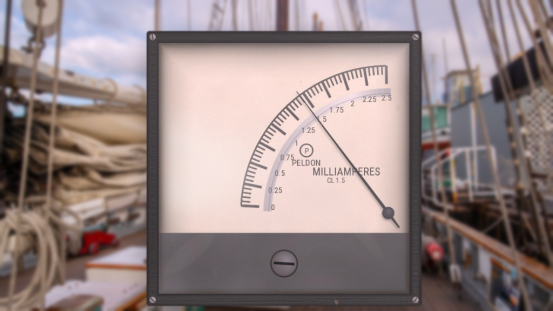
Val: 1.45 mA
